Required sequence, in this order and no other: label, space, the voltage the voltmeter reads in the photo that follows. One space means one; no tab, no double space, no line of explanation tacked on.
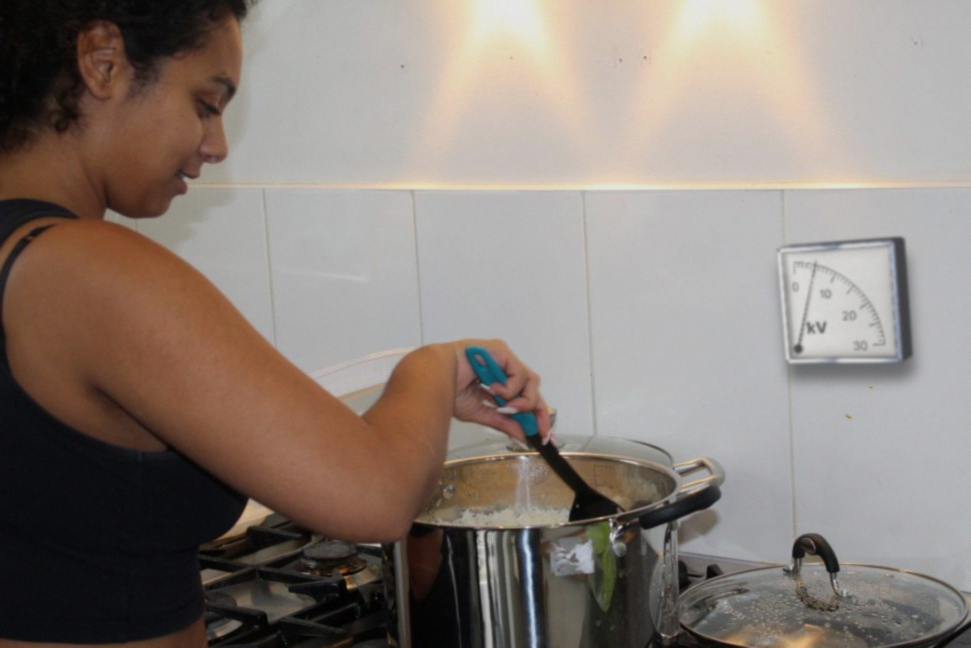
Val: 5 kV
